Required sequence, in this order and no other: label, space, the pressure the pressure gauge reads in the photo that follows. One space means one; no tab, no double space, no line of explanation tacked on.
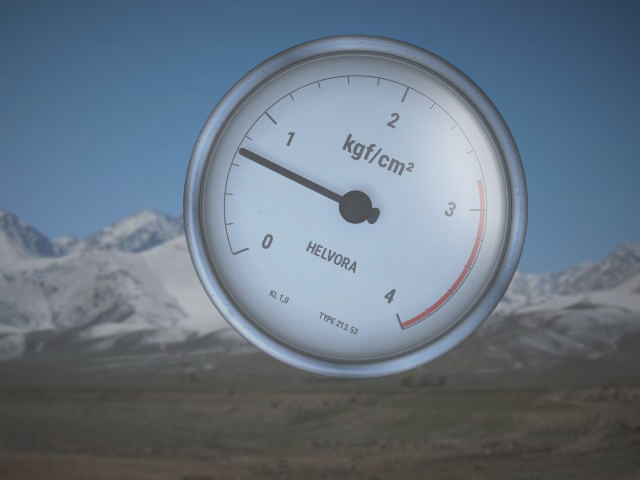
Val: 0.7 kg/cm²
